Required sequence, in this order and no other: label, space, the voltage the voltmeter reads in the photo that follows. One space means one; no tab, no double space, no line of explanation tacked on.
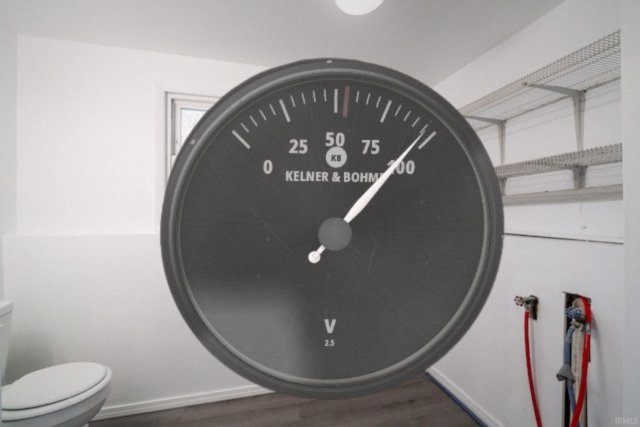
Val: 95 V
